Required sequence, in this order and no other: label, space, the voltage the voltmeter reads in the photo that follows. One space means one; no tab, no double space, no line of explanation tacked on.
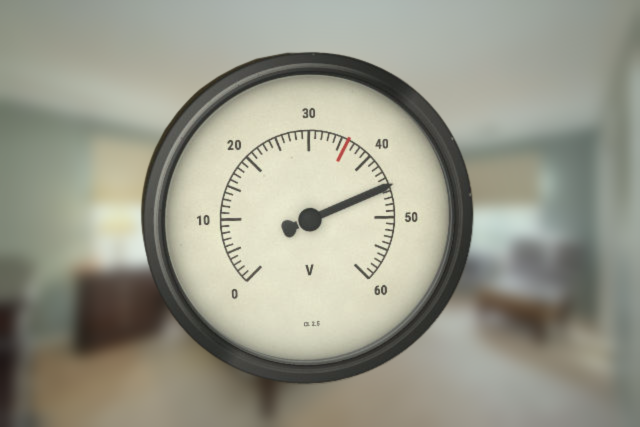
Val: 45 V
